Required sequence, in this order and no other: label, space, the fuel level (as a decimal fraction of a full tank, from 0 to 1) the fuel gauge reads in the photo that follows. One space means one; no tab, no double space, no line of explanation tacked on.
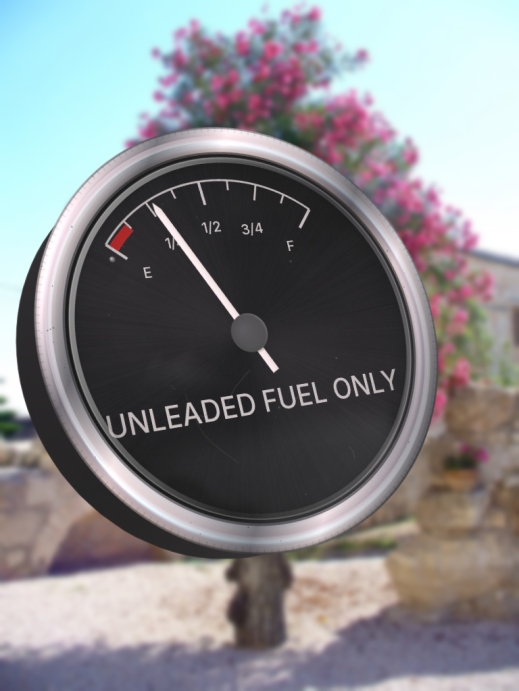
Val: 0.25
